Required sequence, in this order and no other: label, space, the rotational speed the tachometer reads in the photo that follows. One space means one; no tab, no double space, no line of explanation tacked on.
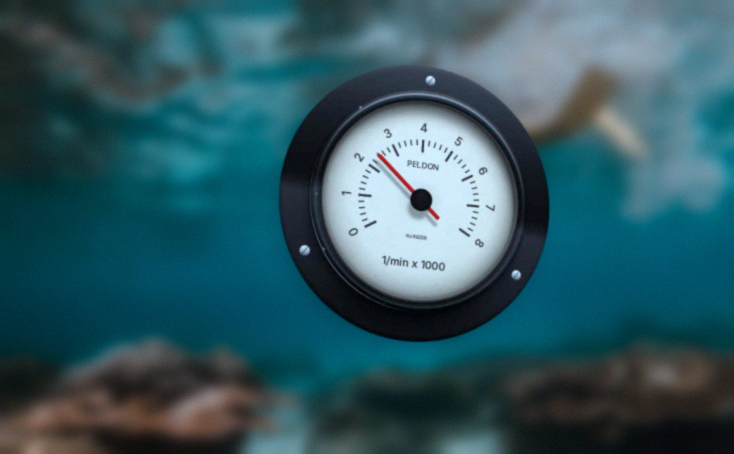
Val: 2400 rpm
